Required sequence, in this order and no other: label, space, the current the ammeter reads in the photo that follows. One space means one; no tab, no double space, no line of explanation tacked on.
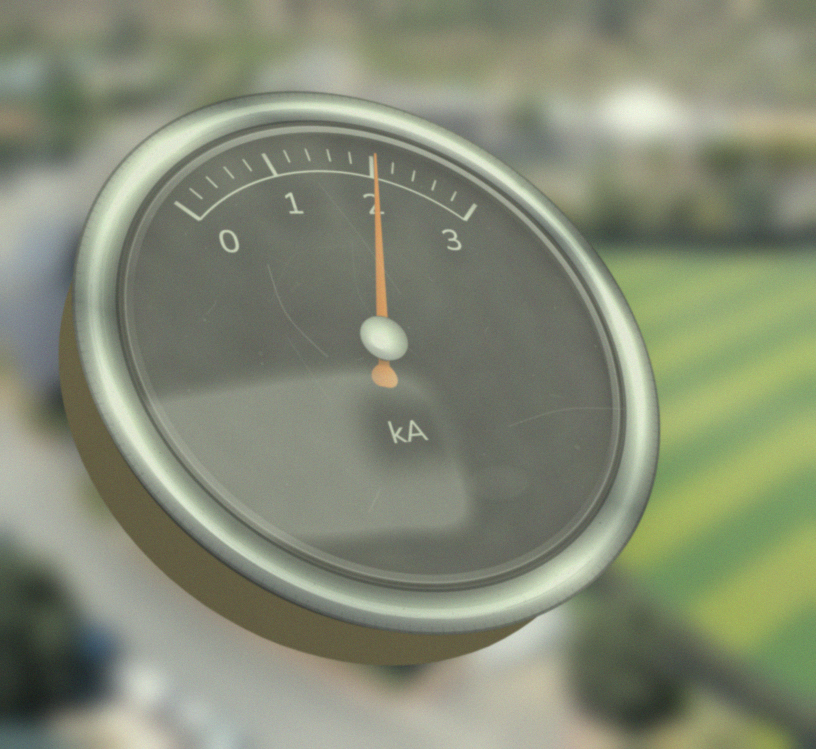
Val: 2 kA
